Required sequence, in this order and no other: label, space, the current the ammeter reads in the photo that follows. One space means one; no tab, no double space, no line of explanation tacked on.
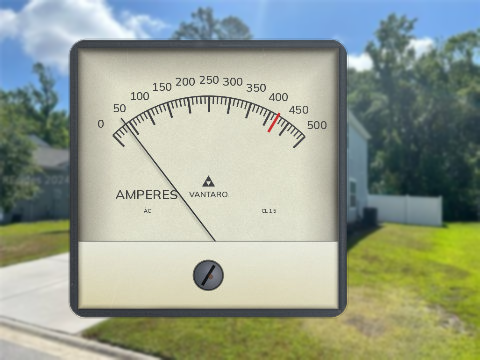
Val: 40 A
